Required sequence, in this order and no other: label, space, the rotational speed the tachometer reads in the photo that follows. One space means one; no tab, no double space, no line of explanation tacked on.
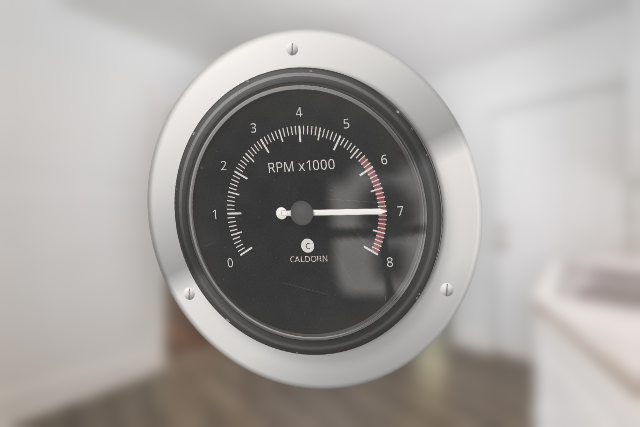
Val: 7000 rpm
